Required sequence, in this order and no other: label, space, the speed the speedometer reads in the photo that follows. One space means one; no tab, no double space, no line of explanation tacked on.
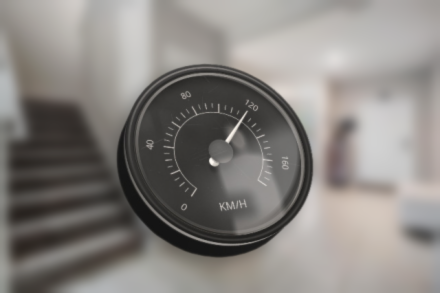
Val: 120 km/h
